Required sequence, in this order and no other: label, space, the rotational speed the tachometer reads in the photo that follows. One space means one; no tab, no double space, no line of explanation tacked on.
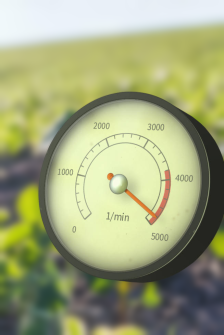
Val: 4800 rpm
